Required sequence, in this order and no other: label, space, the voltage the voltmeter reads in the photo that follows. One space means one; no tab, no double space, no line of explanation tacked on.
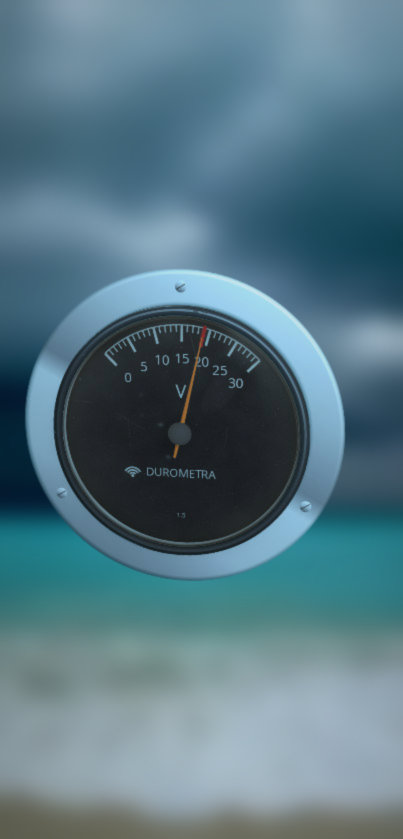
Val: 19 V
